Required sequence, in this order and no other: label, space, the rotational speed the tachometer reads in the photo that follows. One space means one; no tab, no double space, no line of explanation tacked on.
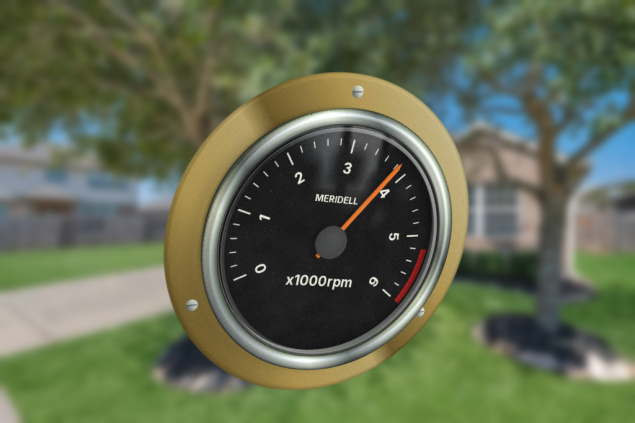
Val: 3800 rpm
